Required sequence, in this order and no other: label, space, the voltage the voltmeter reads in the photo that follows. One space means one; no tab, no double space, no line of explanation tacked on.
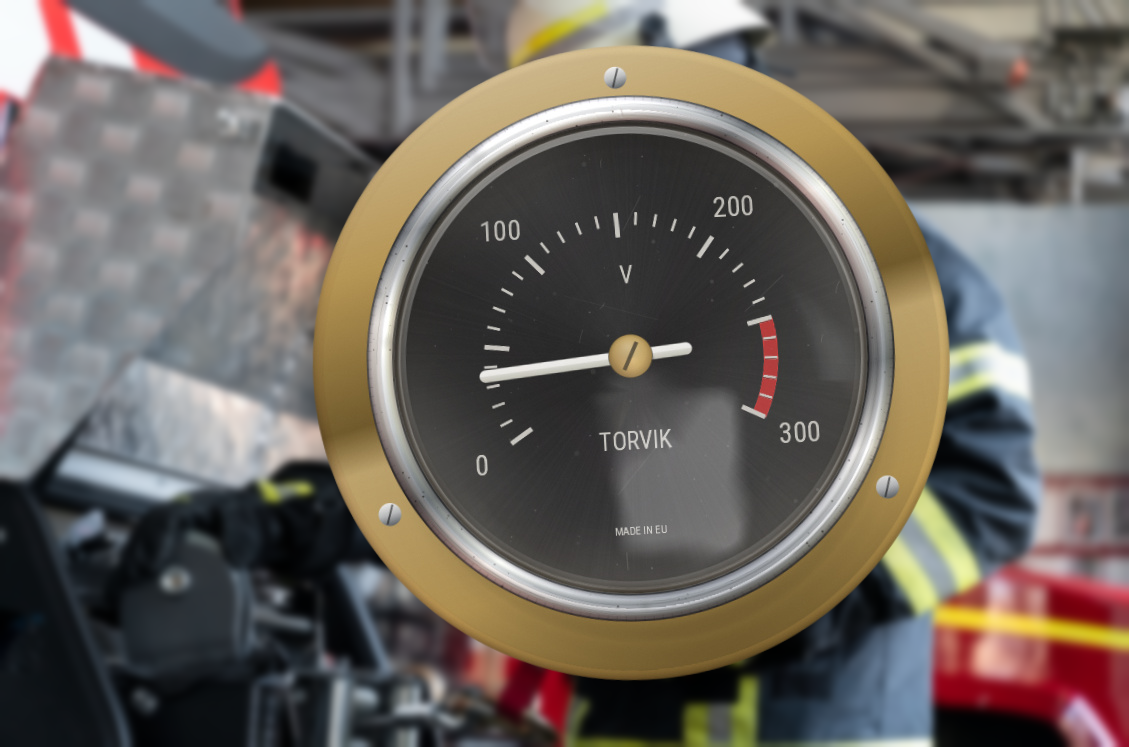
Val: 35 V
